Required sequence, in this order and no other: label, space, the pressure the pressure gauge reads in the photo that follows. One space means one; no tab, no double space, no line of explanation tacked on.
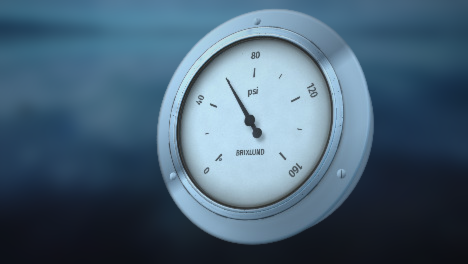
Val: 60 psi
